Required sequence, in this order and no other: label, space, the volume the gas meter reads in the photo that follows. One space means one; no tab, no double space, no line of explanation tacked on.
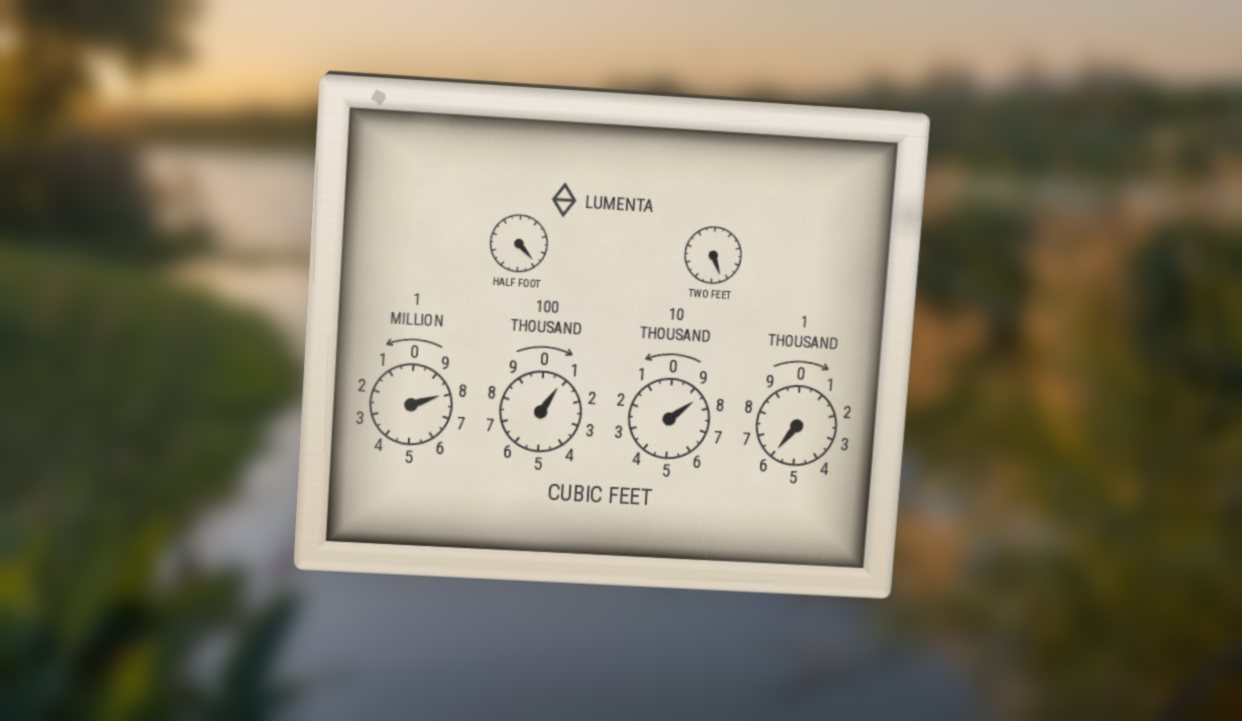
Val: 808600 ft³
